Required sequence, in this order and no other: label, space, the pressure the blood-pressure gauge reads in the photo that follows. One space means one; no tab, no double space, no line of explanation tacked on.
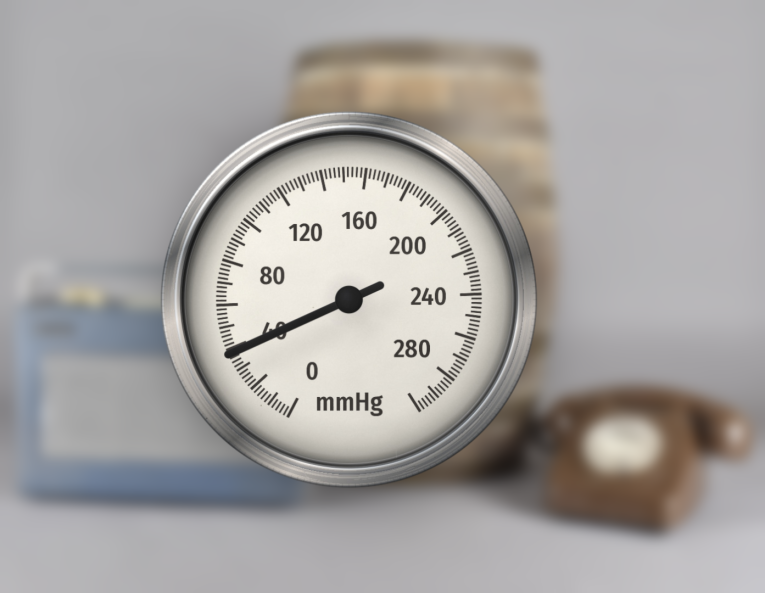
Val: 38 mmHg
